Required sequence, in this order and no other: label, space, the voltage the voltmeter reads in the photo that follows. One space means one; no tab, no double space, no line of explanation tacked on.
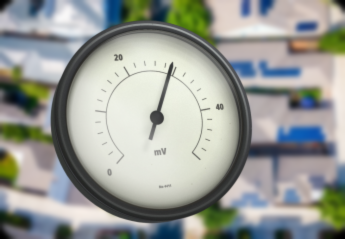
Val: 29 mV
